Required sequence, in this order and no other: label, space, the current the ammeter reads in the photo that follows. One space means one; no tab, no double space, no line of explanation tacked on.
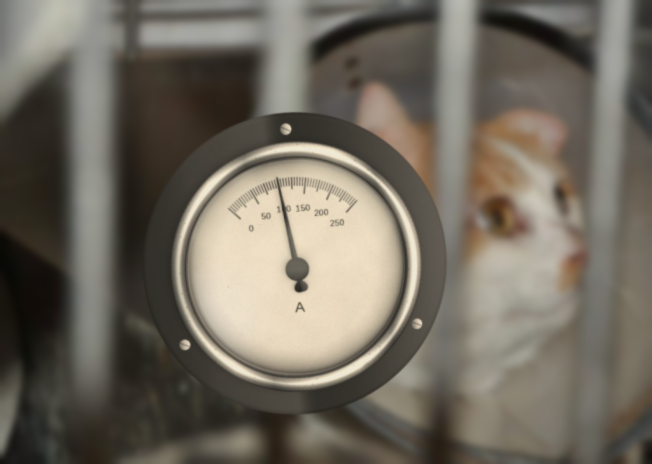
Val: 100 A
